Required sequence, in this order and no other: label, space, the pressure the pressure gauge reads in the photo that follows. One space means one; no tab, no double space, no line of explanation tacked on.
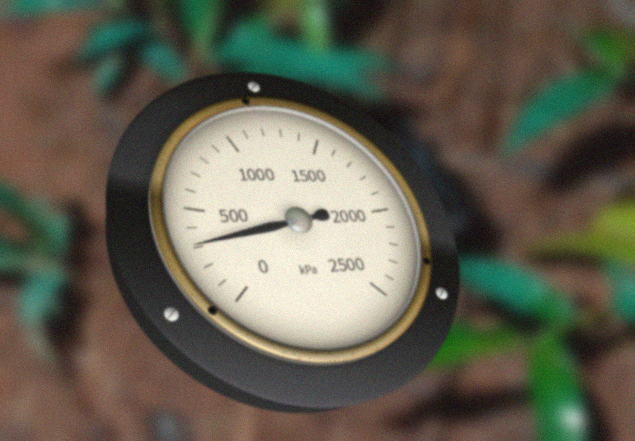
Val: 300 kPa
